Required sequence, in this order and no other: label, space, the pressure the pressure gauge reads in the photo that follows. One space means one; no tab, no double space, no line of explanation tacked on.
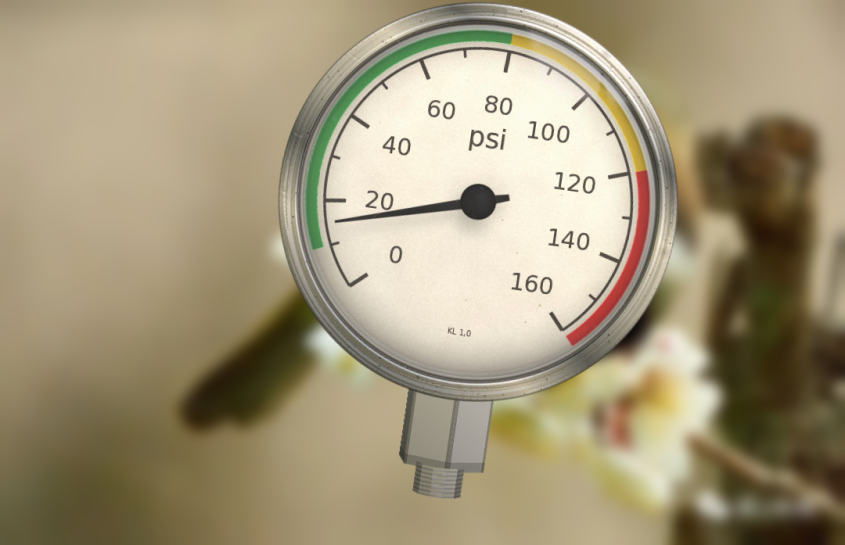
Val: 15 psi
